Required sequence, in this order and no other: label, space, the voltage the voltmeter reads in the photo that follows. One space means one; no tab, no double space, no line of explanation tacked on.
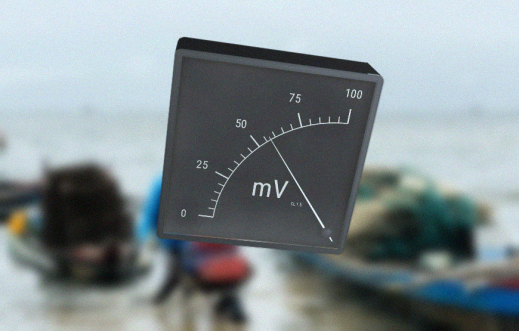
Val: 57.5 mV
